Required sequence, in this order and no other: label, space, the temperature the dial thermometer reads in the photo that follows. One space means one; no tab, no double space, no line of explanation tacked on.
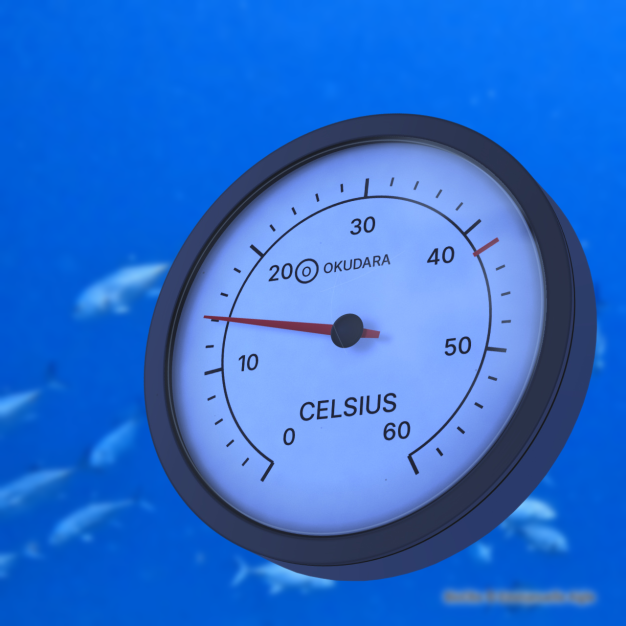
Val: 14 °C
